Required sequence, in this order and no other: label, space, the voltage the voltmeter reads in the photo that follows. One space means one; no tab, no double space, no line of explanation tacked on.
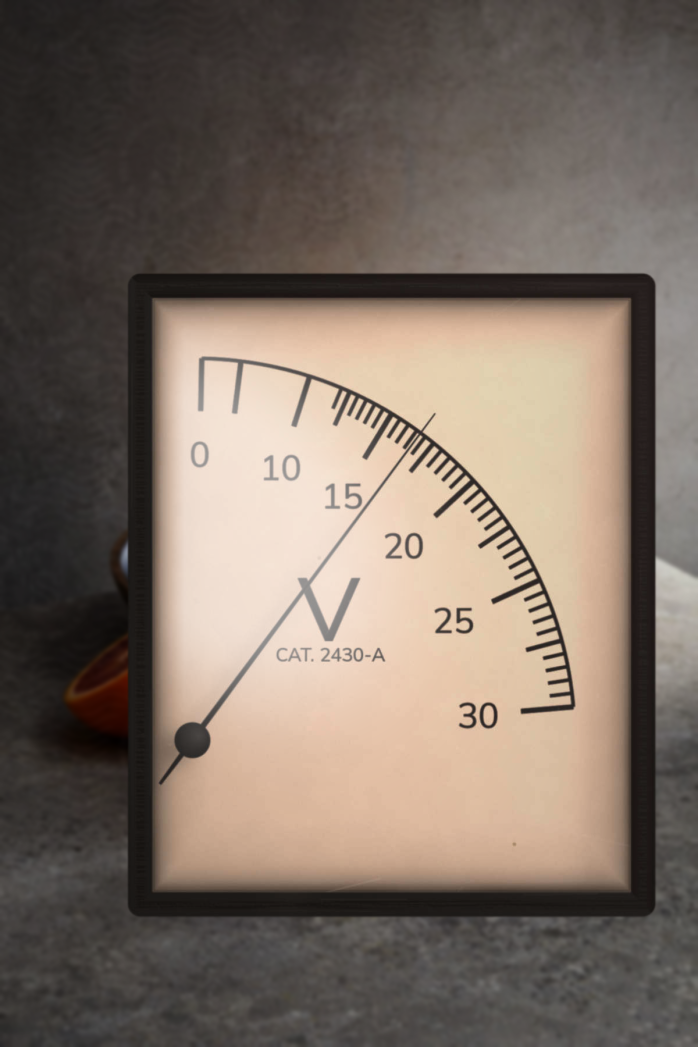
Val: 16.75 V
